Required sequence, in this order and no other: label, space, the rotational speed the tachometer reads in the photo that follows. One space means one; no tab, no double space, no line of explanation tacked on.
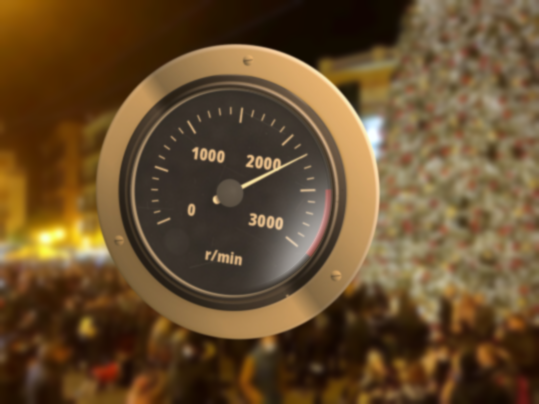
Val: 2200 rpm
